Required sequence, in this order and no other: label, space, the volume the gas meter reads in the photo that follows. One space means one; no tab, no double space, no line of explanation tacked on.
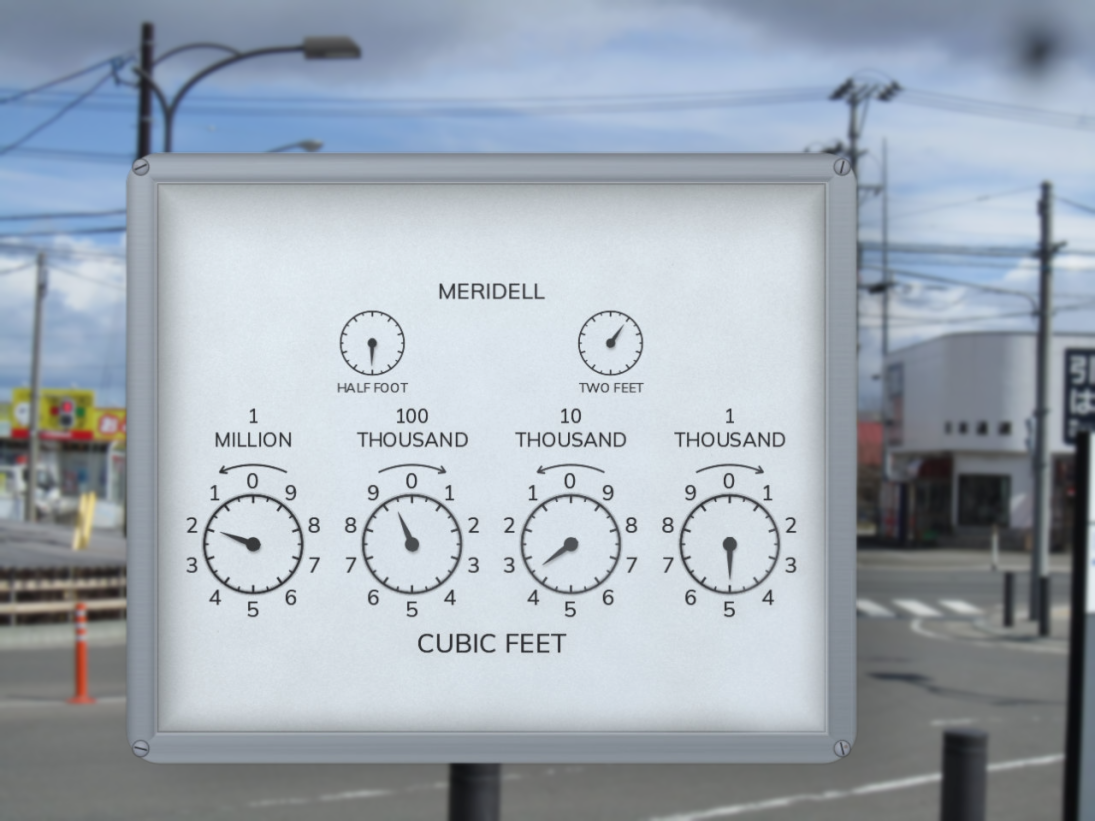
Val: 193500 ft³
